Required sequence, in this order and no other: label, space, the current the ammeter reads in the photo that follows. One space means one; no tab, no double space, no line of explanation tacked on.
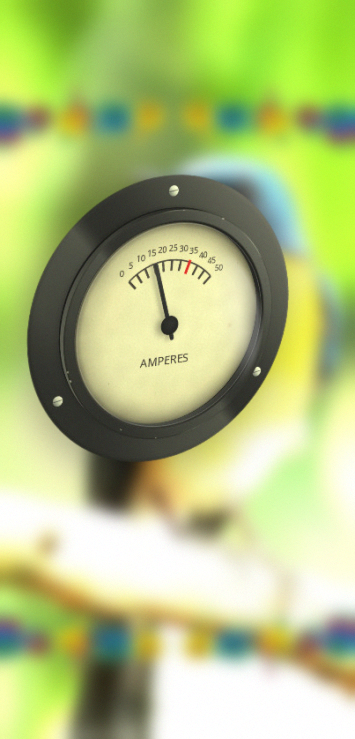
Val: 15 A
